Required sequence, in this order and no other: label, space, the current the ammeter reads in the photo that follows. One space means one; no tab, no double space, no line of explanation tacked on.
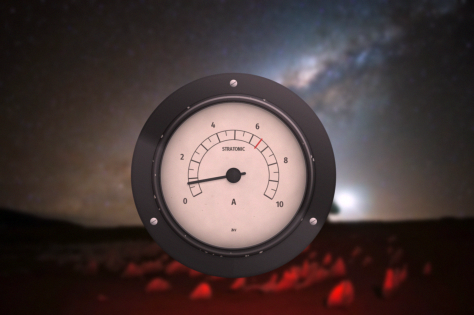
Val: 0.75 A
